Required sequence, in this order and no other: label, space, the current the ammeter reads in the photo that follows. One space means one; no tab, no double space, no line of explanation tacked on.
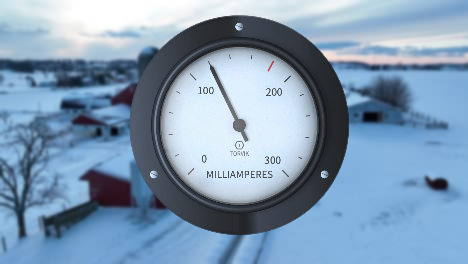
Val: 120 mA
